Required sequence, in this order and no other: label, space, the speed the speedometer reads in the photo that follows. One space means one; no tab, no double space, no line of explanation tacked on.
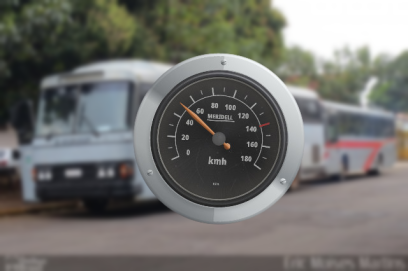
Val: 50 km/h
